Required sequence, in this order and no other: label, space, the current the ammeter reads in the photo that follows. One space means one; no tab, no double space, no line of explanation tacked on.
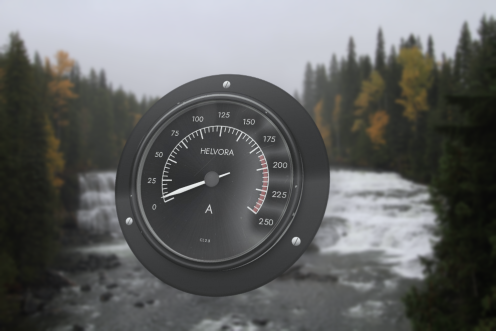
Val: 5 A
